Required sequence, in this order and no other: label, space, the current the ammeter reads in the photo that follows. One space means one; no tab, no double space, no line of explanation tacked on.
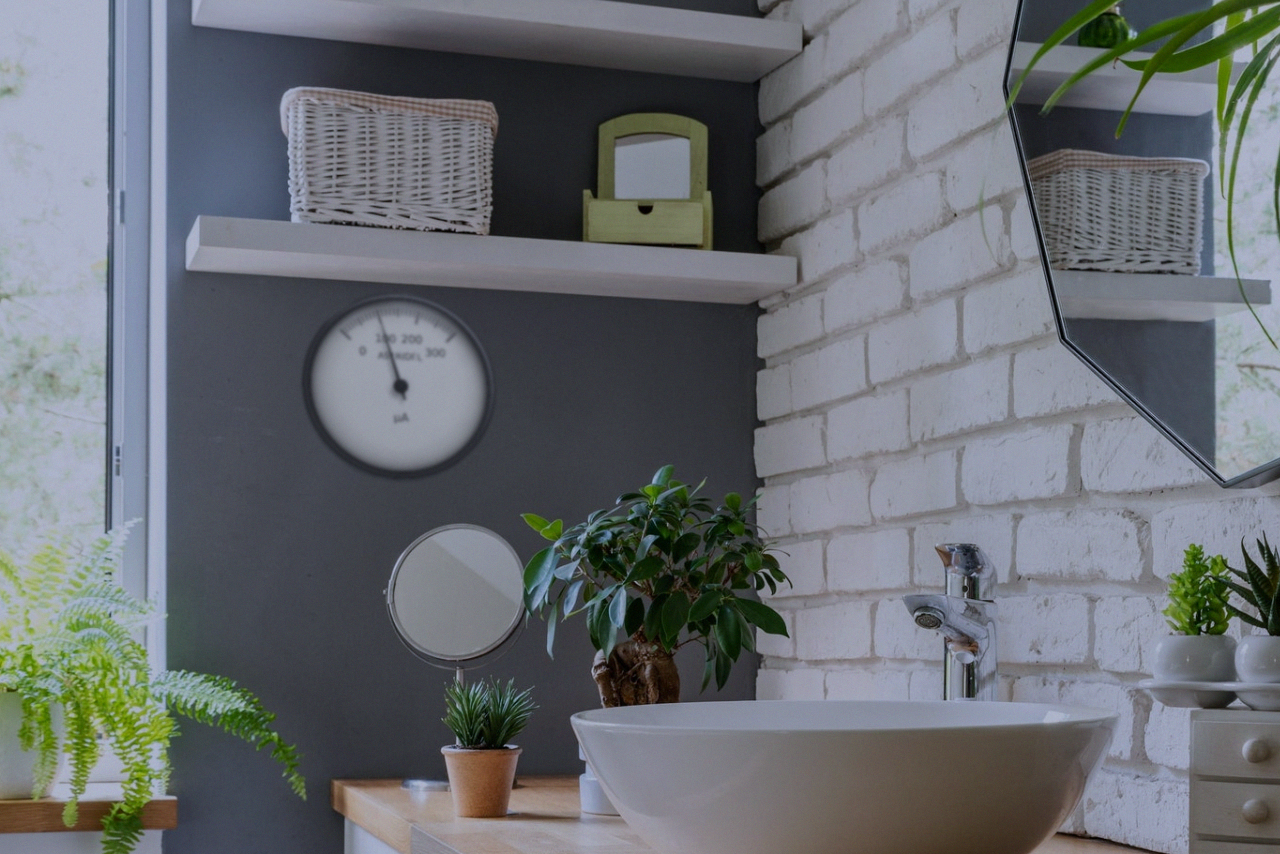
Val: 100 µA
